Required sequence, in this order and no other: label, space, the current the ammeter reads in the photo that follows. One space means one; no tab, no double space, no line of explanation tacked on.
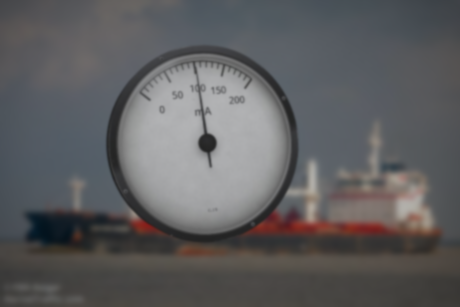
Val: 100 mA
